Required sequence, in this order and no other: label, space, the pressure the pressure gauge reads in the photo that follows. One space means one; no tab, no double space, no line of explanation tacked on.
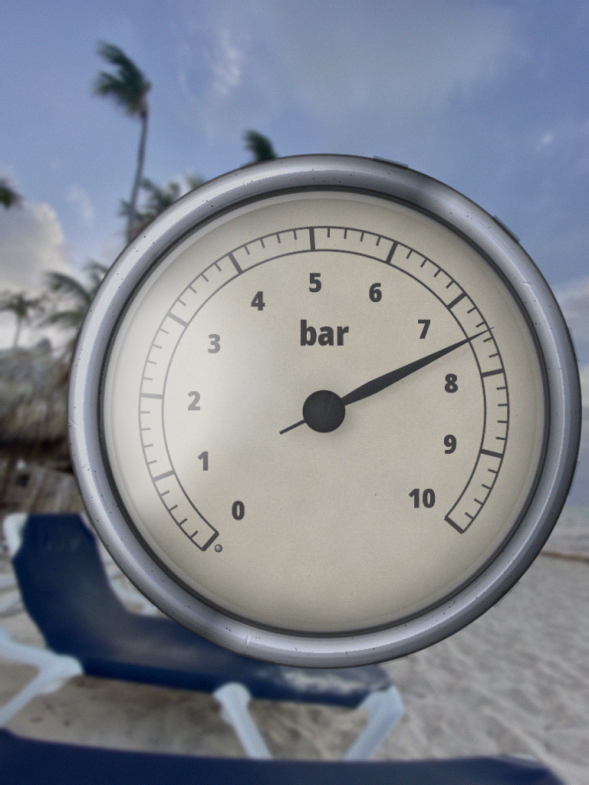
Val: 7.5 bar
